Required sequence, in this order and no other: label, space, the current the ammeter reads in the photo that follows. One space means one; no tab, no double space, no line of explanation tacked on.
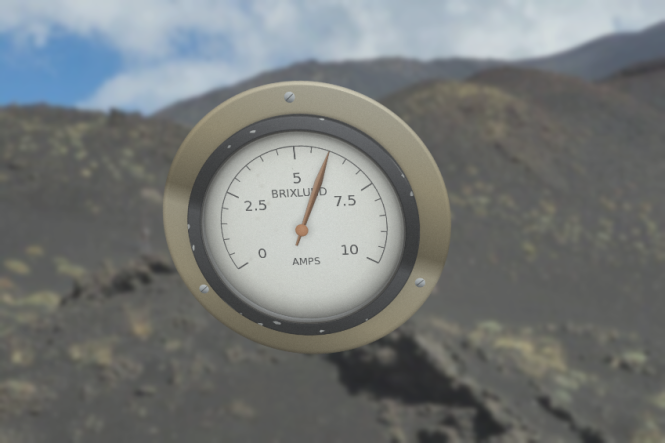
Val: 6 A
